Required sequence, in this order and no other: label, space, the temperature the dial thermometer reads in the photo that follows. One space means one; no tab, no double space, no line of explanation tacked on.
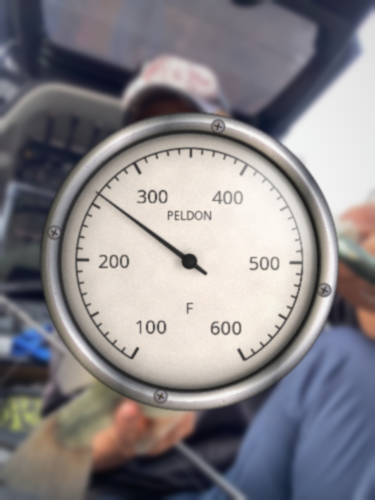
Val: 260 °F
